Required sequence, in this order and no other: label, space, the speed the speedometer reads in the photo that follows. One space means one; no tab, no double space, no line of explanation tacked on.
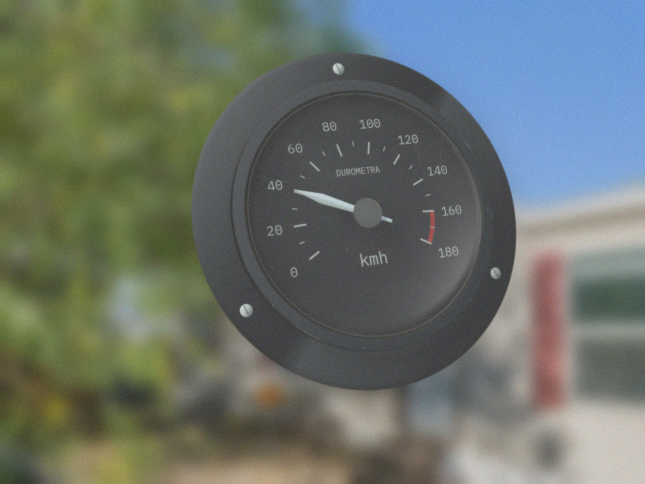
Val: 40 km/h
